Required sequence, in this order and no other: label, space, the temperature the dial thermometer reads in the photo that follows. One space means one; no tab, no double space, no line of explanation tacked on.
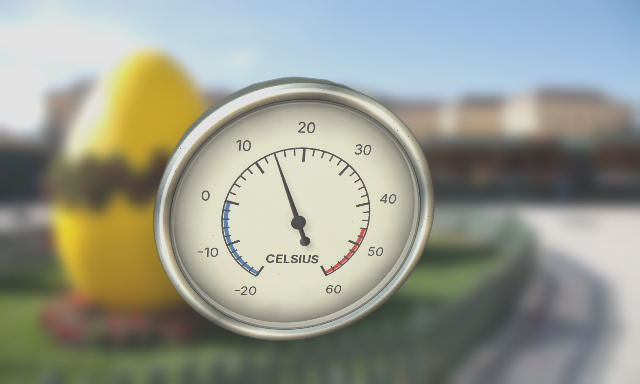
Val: 14 °C
